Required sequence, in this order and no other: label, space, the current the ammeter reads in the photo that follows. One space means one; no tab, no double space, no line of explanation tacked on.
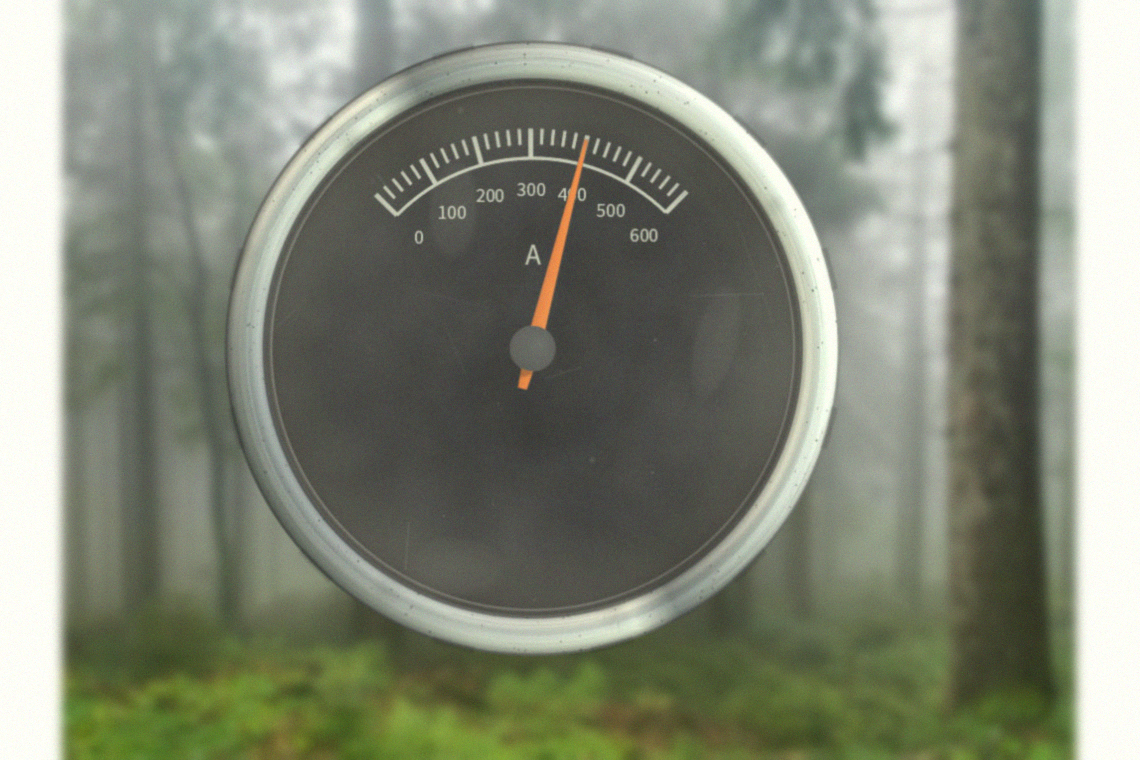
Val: 400 A
